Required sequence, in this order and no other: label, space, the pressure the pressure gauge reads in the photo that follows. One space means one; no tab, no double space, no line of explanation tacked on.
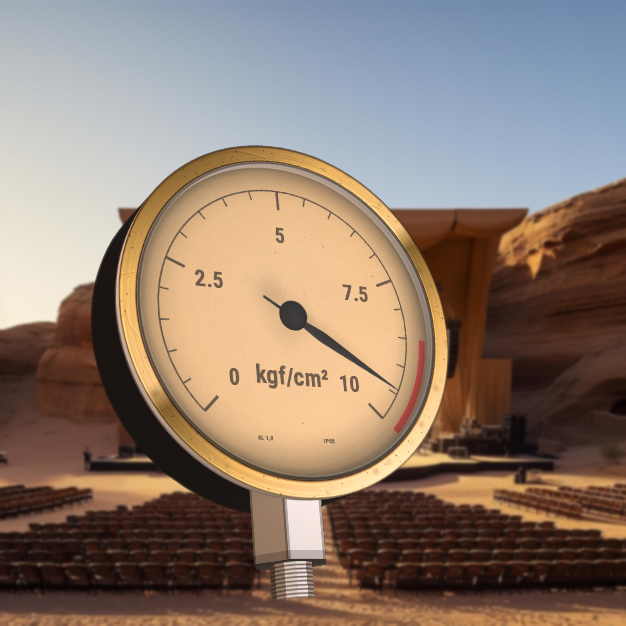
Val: 9.5 kg/cm²
